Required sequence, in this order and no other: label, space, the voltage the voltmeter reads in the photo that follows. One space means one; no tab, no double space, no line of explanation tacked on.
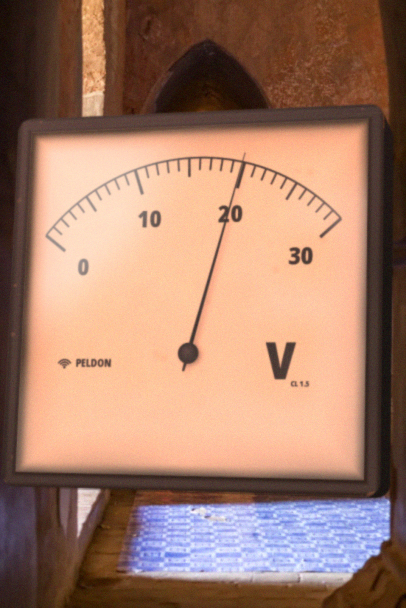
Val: 20 V
